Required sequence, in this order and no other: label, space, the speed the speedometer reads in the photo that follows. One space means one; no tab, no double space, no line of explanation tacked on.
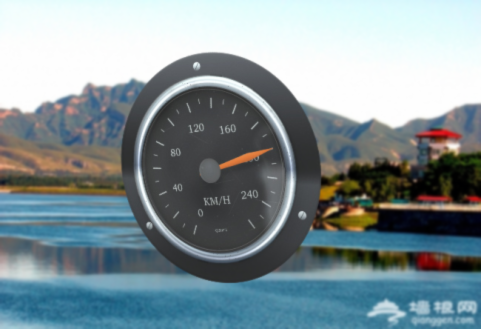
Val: 200 km/h
